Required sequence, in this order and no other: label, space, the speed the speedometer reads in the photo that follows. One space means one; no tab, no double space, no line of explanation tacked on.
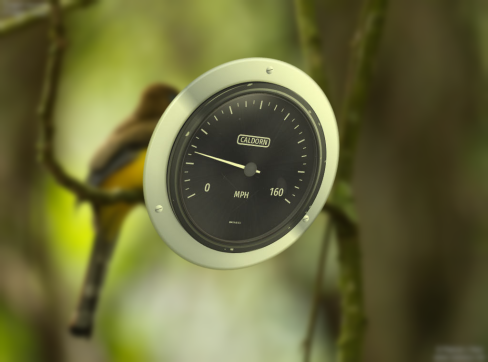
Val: 27.5 mph
